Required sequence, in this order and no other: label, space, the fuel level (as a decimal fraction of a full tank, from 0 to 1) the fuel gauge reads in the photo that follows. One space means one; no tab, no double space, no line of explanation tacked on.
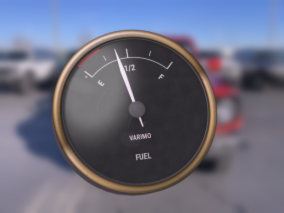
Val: 0.375
